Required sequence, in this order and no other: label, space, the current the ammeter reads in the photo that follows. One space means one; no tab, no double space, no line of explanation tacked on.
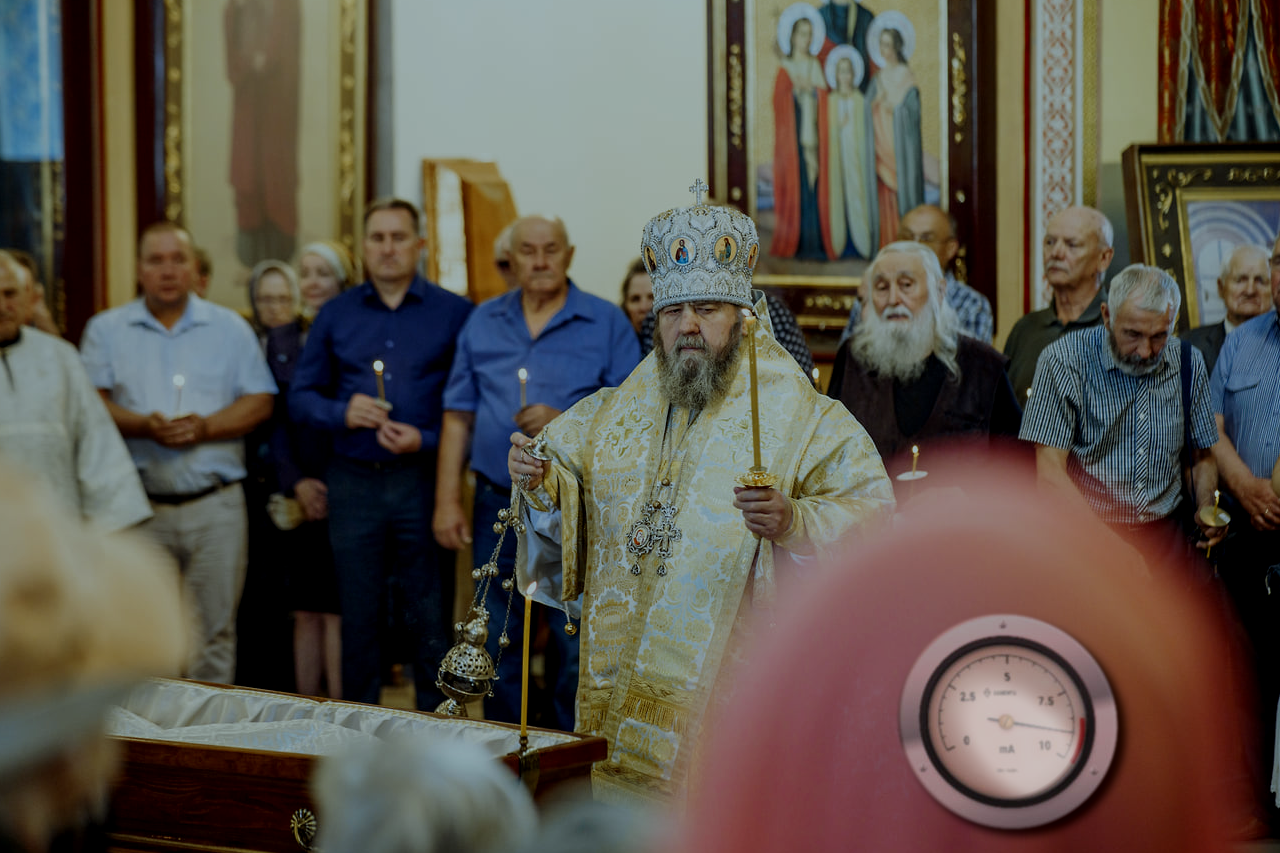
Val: 9 mA
